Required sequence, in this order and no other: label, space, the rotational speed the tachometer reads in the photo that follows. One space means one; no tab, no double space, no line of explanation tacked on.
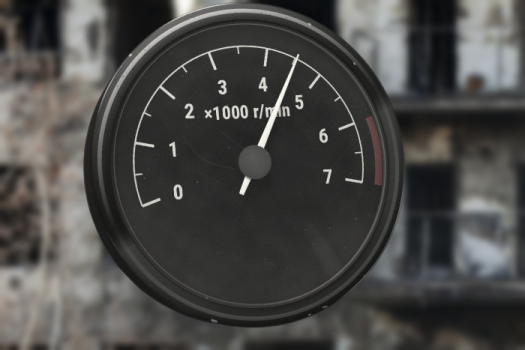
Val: 4500 rpm
